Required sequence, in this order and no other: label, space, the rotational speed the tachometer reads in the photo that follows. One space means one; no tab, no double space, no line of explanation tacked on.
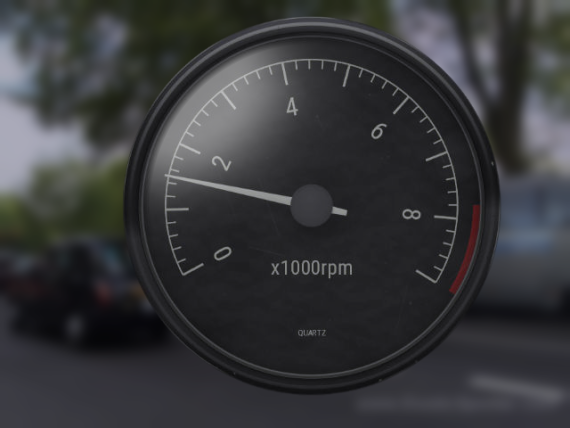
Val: 1500 rpm
